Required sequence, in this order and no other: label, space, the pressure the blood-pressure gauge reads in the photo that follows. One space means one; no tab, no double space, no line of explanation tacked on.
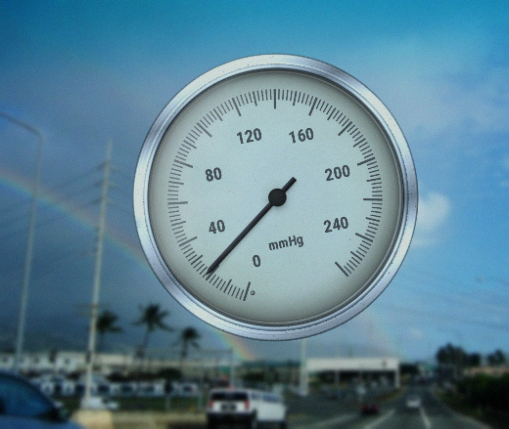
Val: 22 mmHg
